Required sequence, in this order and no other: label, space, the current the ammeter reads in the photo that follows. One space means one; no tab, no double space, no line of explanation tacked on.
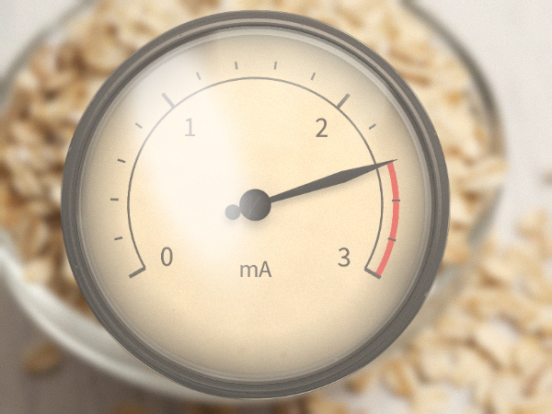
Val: 2.4 mA
